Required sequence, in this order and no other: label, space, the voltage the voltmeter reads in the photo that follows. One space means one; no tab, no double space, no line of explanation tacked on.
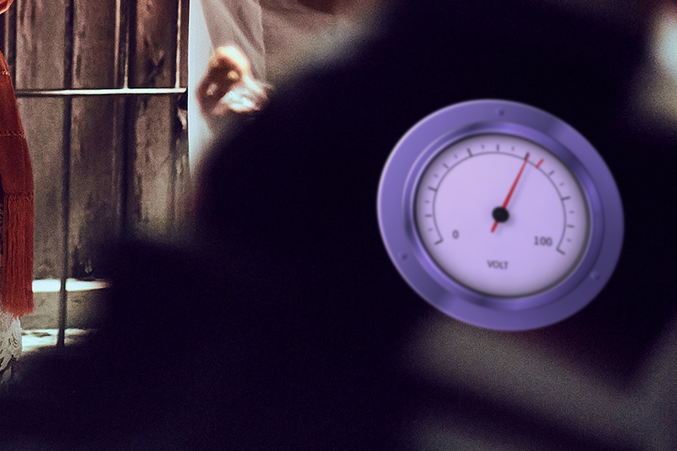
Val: 60 V
